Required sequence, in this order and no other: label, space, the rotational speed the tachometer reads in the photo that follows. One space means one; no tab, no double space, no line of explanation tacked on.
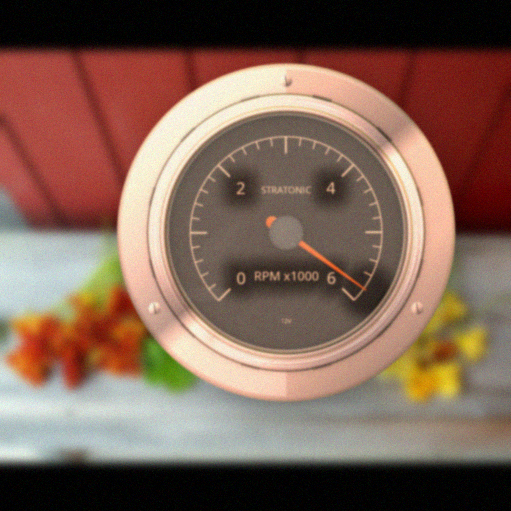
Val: 5800 rpm
